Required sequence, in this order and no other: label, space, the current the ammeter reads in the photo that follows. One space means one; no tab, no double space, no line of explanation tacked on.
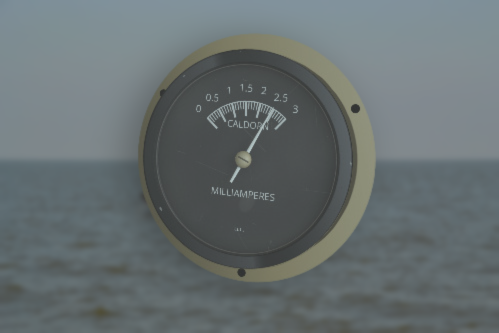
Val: 2.5 mA
